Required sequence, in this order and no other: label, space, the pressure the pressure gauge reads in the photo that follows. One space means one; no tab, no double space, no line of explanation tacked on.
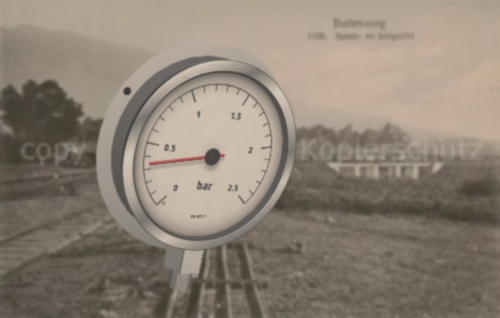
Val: 0.35 bar
